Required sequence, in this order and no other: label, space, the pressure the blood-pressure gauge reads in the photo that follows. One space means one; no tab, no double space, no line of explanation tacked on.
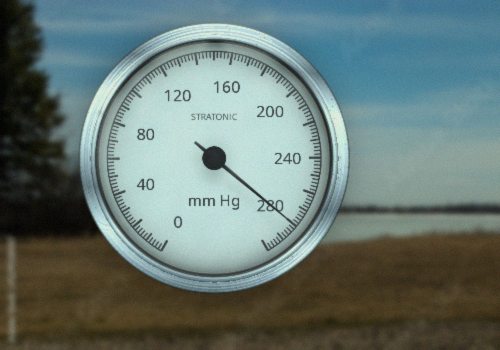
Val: 280 mmHg
